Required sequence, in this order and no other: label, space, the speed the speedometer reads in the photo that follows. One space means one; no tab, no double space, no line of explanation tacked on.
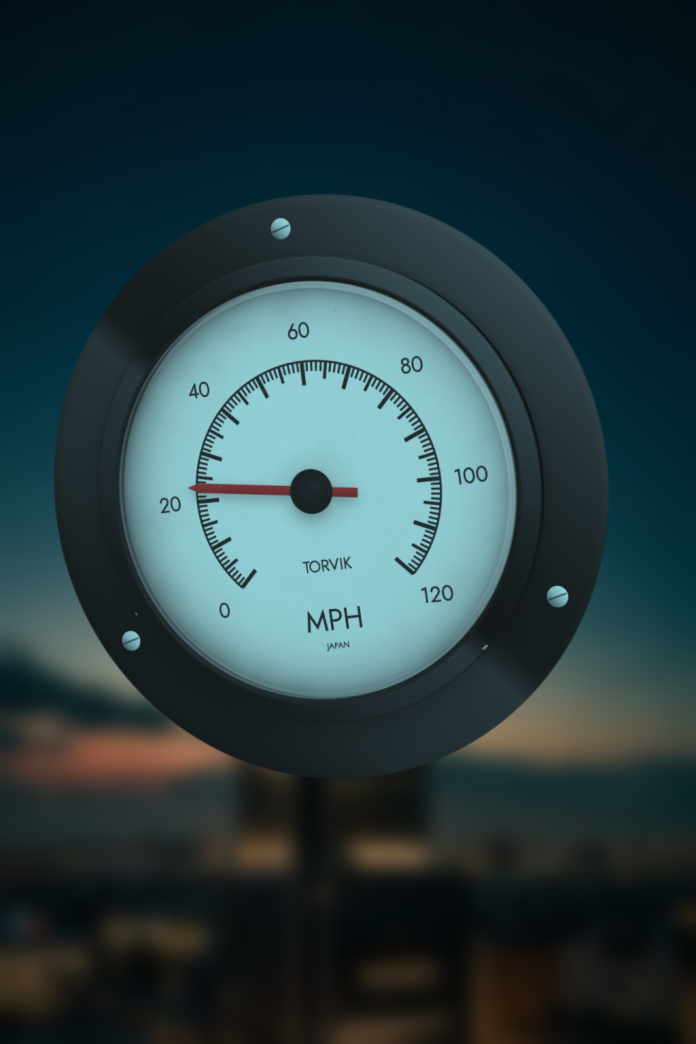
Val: 23 mph
